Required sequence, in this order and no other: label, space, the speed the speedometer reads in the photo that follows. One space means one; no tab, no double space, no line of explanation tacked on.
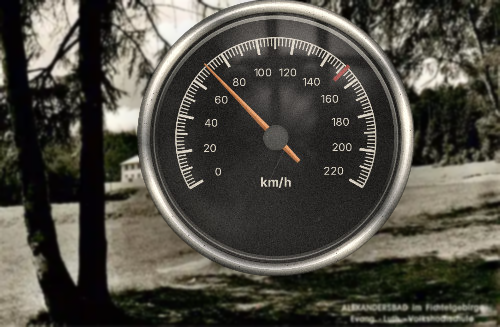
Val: 70 km/h
